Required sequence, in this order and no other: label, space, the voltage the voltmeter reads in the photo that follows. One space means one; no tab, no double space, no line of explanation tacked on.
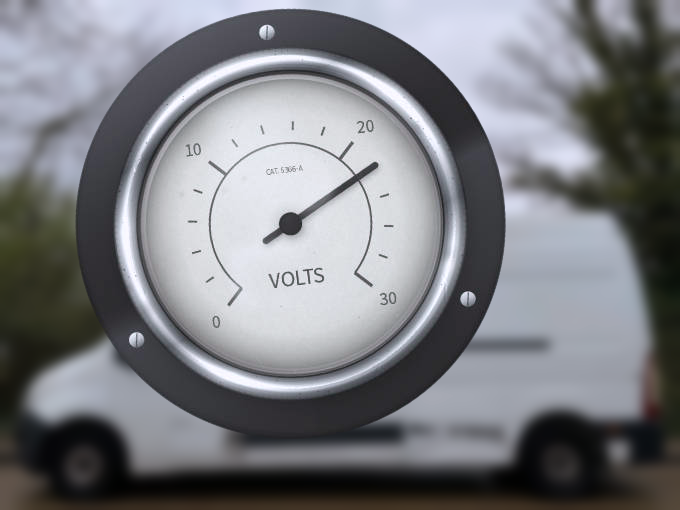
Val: 22 V
